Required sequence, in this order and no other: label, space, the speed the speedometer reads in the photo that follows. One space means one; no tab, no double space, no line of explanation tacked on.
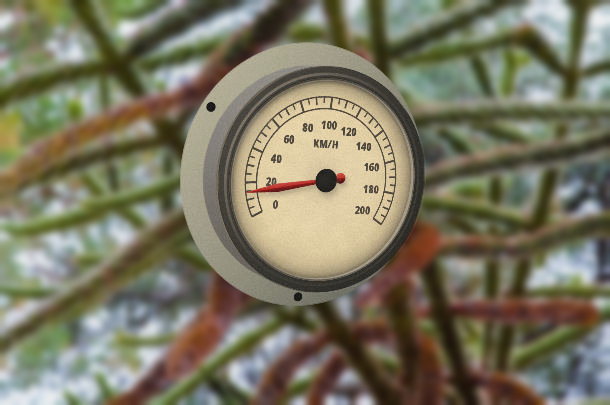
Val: 15 km/h
